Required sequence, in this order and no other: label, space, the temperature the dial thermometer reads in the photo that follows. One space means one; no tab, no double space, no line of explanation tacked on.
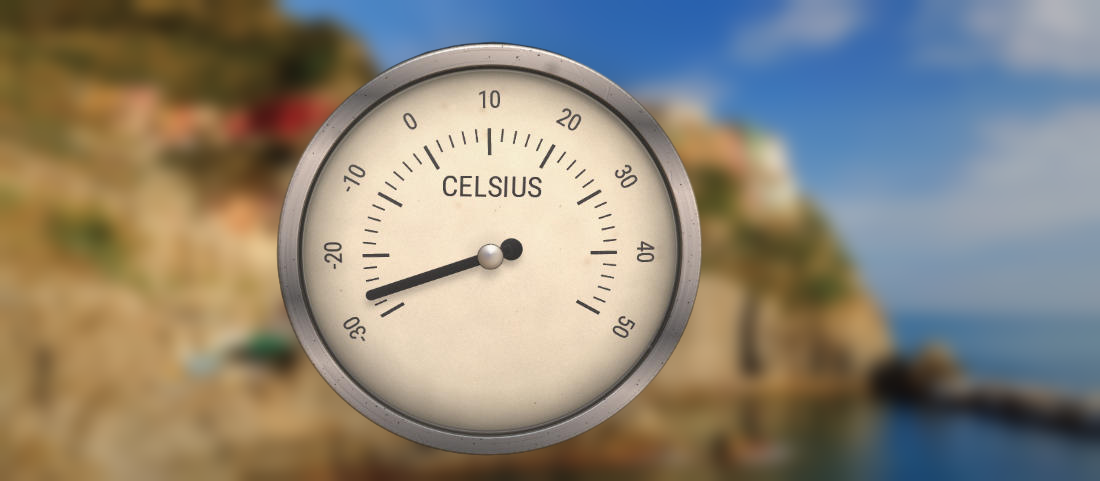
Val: -26 °C
